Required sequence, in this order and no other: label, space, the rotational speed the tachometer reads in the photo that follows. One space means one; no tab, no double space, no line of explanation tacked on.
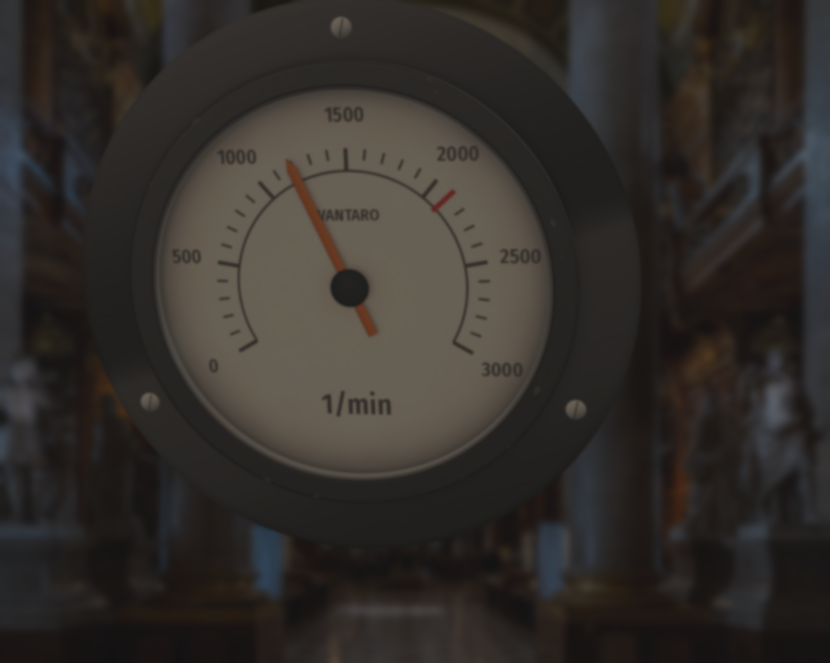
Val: 1200 rpm
